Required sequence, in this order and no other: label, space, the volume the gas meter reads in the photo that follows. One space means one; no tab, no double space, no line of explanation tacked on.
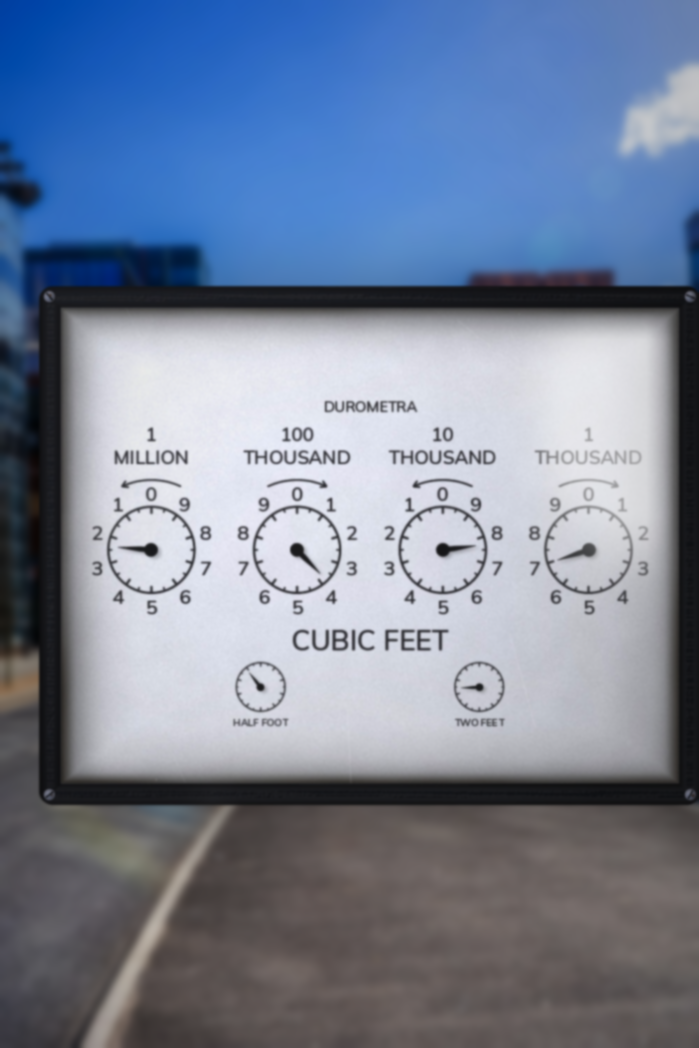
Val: 237700 ft³
